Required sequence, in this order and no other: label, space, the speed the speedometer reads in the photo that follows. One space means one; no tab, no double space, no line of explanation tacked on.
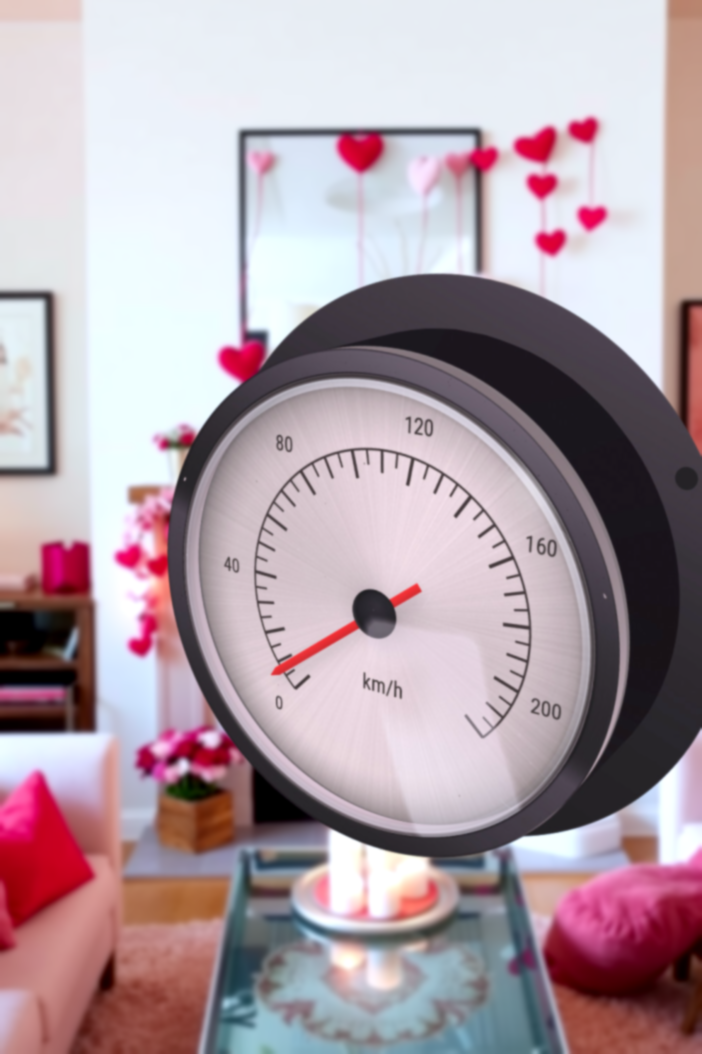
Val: 7.5 km/h
